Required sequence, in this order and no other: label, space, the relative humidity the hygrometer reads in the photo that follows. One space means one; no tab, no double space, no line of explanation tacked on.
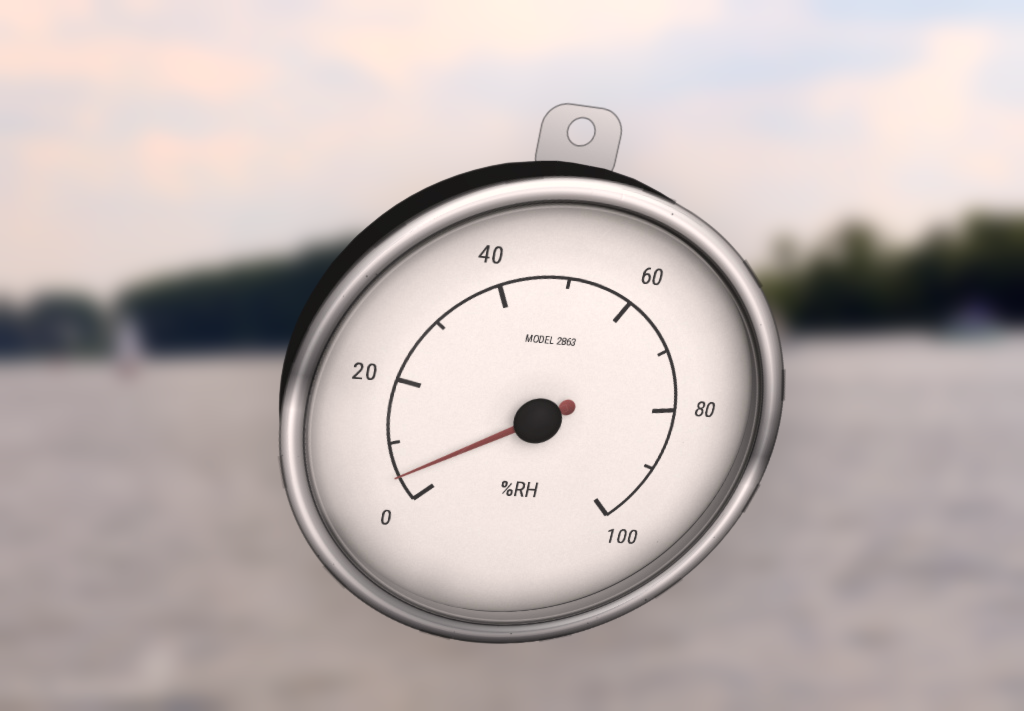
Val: 5 %
